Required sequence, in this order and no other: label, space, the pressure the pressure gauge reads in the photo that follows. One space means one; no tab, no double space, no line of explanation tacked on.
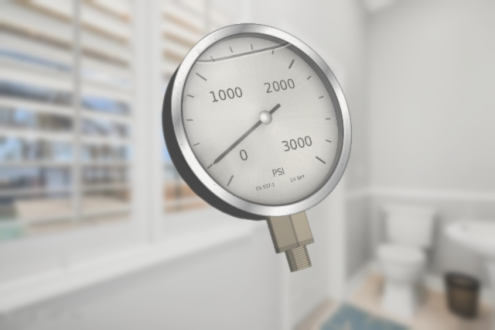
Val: 200 psi
